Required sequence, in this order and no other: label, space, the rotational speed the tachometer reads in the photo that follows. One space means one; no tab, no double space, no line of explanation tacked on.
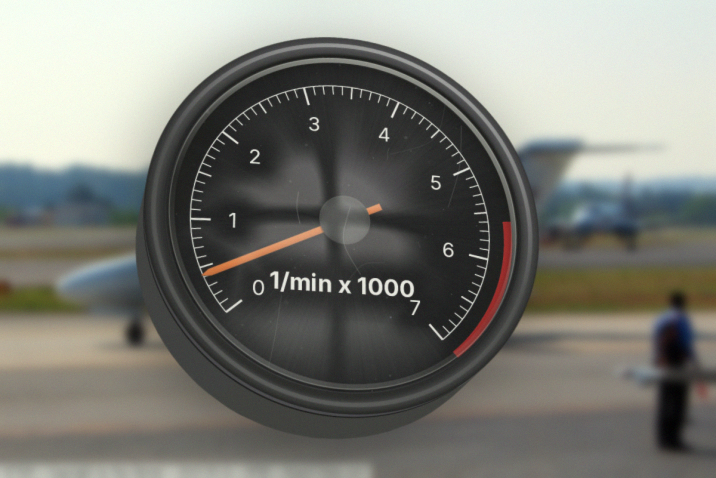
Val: 400 rpm
